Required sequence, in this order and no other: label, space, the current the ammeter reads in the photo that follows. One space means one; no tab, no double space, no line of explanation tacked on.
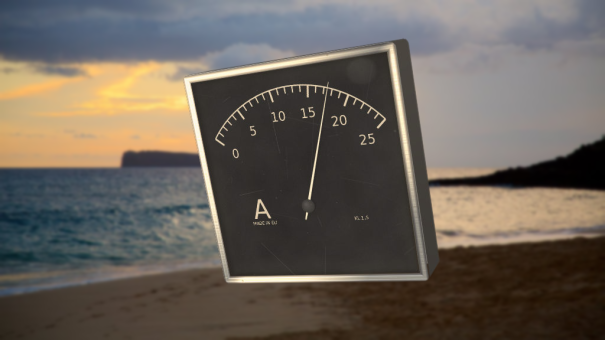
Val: 17.5 A
